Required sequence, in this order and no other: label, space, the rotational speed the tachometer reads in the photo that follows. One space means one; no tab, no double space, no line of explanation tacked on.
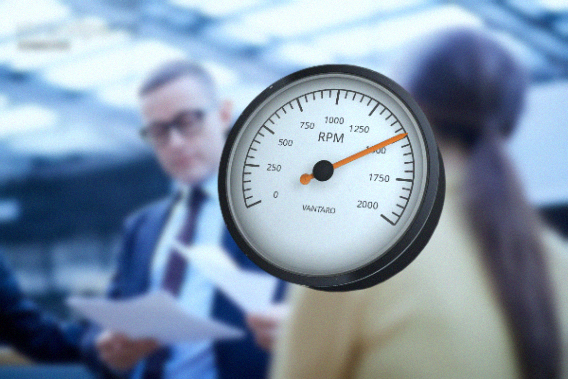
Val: 1500 rpm
